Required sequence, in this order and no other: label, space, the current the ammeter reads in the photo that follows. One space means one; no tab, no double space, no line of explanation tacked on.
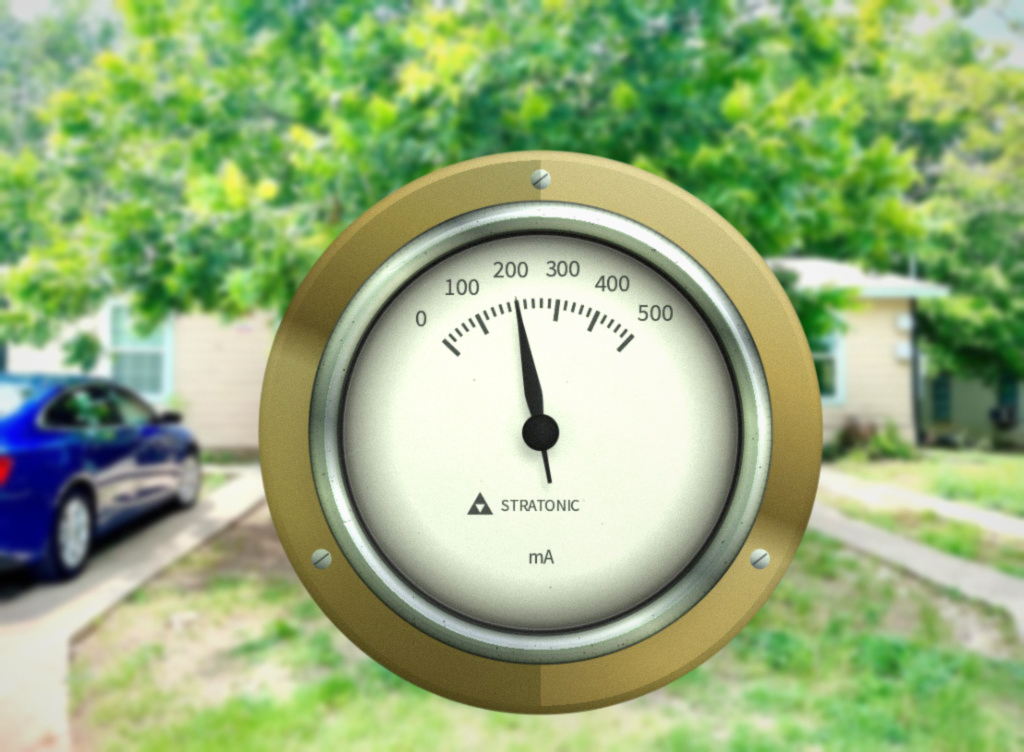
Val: 200 mA
